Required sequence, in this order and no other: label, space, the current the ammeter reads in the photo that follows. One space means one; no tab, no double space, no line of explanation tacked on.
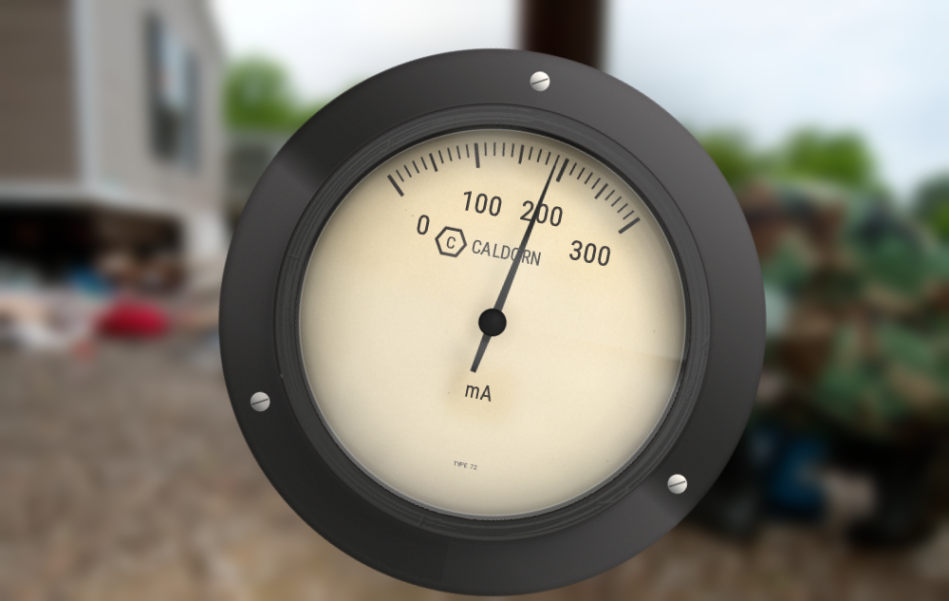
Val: 190 mA
